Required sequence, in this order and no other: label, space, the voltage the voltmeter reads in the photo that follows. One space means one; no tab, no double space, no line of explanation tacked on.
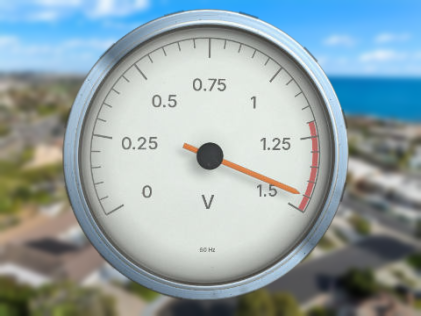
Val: 1.45 V
